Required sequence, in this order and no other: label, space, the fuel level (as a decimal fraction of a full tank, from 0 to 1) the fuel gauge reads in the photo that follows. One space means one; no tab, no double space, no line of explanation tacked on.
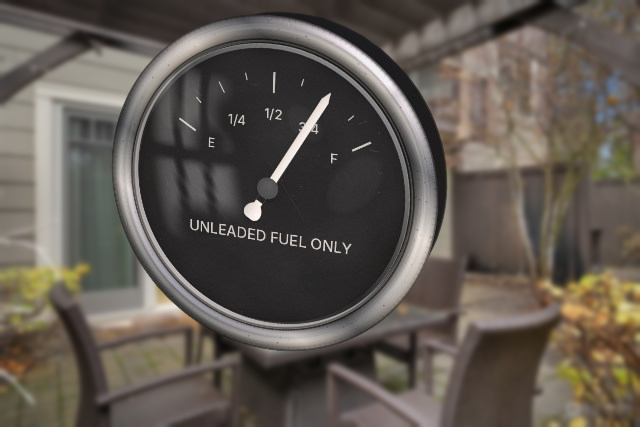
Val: 0.75
